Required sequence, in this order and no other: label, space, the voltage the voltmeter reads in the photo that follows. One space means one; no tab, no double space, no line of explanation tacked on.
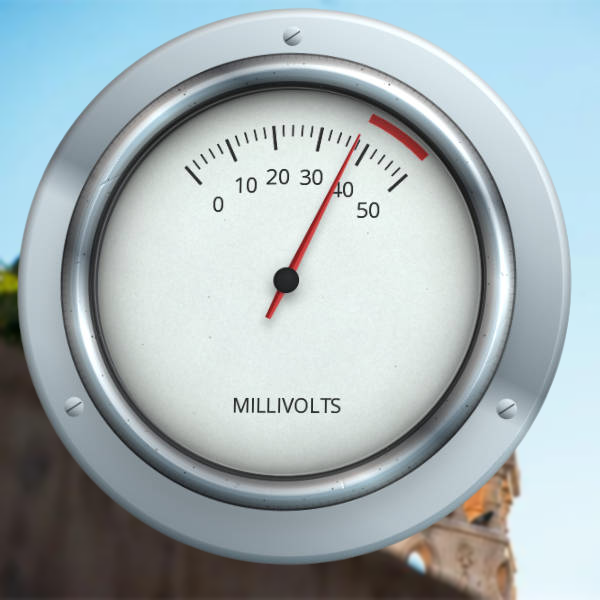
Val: 38 mV
